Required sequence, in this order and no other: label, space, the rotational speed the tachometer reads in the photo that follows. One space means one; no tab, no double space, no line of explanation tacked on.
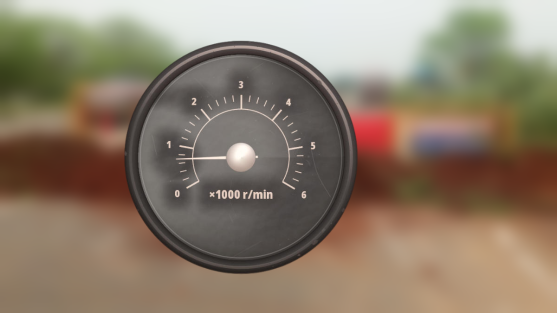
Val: 700 rpm
